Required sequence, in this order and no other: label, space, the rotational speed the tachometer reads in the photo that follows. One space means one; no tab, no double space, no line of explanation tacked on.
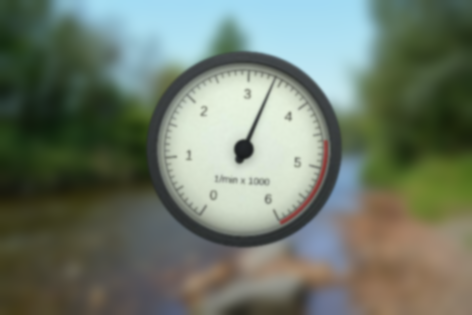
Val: 3400 rpm
